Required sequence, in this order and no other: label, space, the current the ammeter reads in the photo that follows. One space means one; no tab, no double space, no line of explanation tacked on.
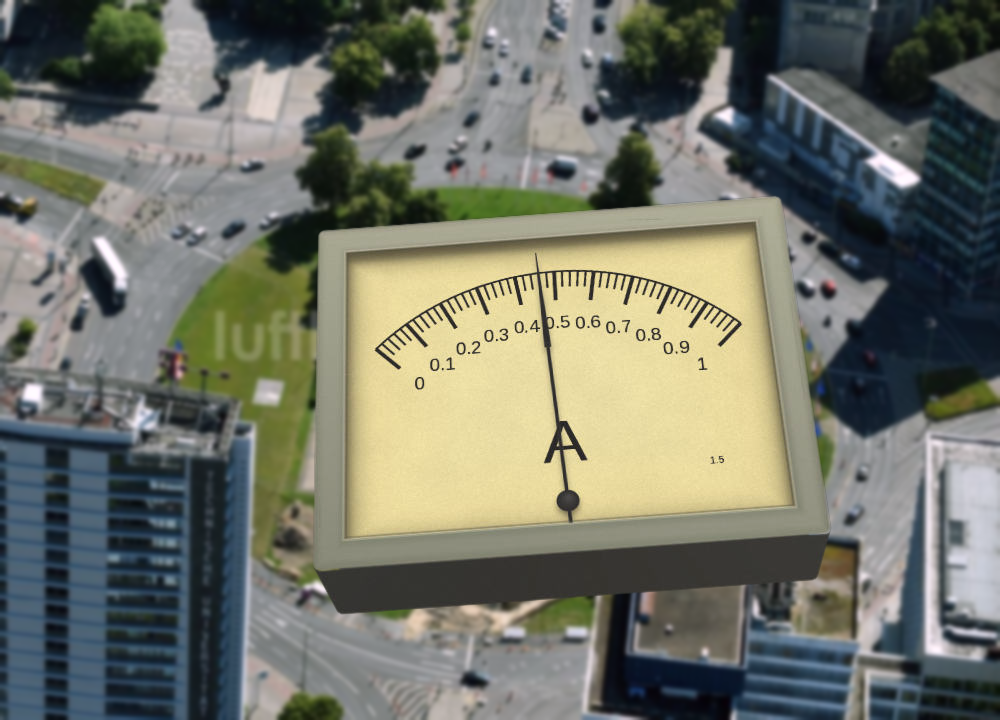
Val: 0.46 A
